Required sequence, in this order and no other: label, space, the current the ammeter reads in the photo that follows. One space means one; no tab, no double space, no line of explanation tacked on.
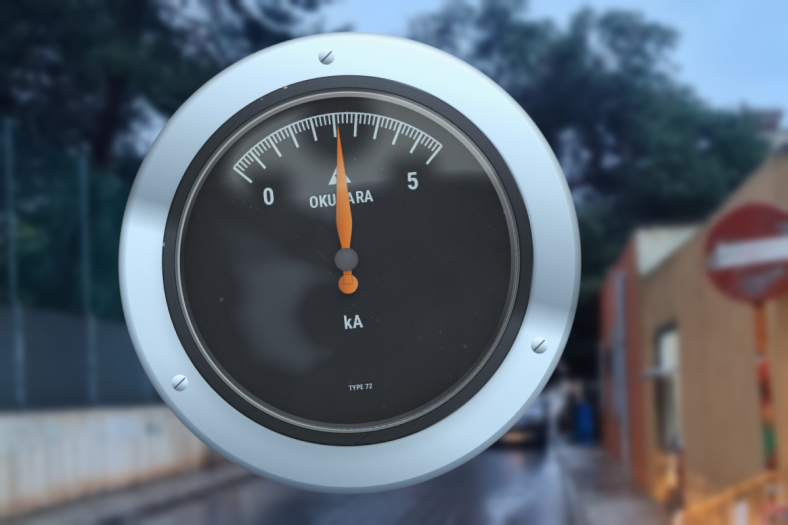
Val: 2.6 kA
